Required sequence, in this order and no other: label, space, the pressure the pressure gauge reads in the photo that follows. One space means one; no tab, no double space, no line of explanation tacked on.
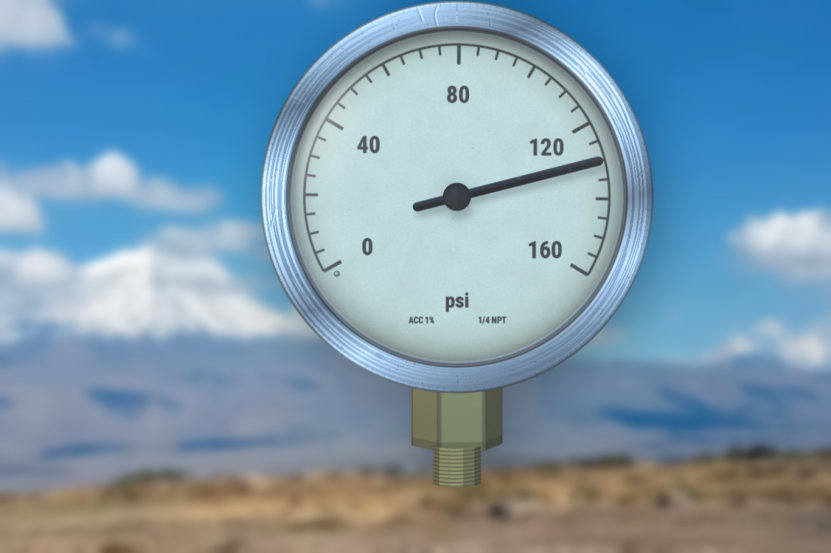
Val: 130 psi
